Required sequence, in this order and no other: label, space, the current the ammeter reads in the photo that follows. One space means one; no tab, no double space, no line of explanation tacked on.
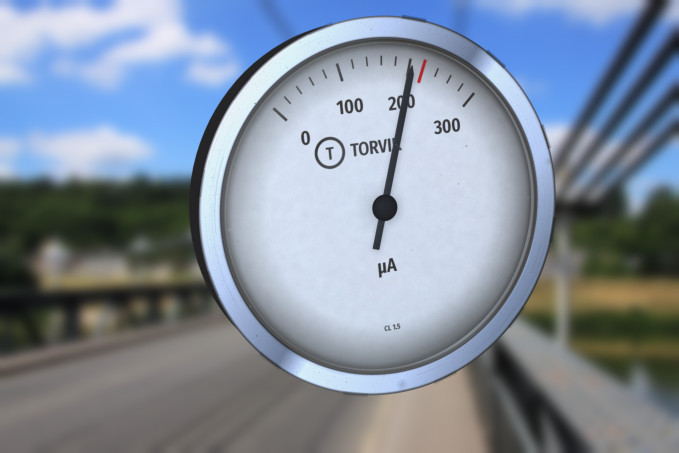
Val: 200 µA
